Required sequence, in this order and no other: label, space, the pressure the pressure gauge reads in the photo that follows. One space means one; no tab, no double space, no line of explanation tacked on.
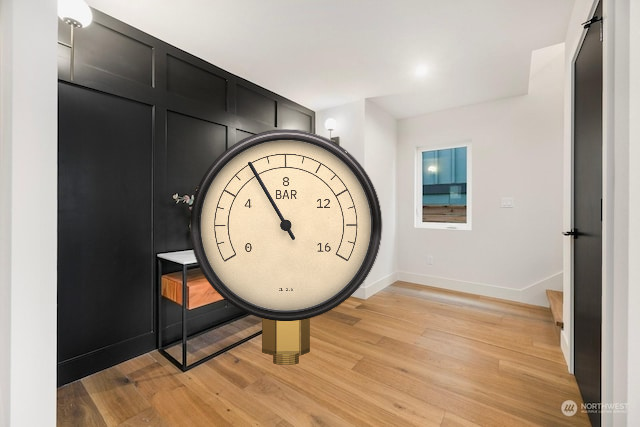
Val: 6 bar
